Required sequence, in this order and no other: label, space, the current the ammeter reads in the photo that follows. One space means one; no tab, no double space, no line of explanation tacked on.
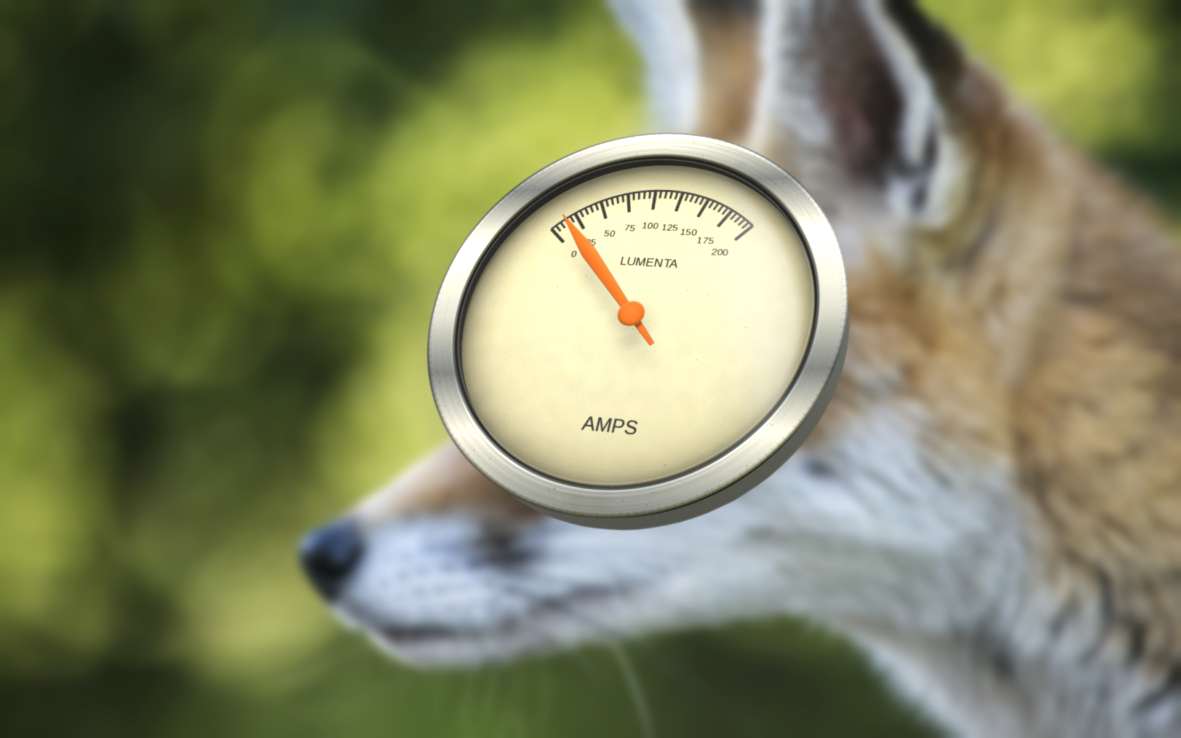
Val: 15 A
